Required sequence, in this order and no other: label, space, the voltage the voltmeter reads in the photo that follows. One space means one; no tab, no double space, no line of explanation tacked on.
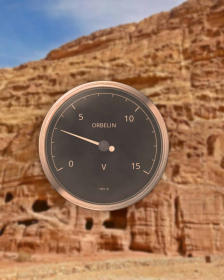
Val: 3 V
